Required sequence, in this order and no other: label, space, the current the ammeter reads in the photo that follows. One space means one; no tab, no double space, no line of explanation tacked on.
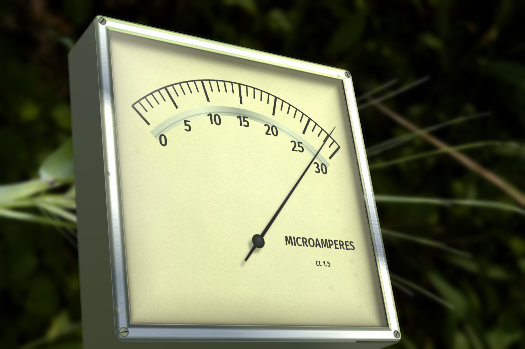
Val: 28 µA
